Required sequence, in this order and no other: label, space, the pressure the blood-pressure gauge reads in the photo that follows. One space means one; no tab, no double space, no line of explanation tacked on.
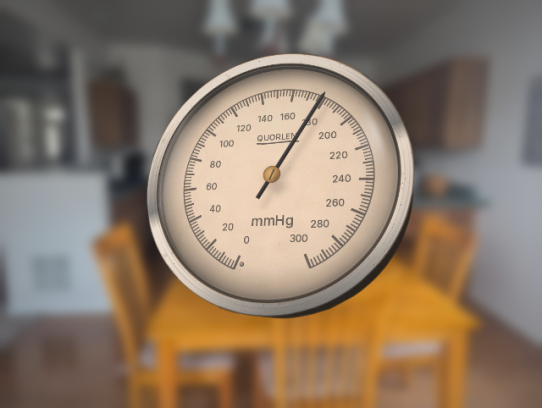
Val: 180 mmHg
